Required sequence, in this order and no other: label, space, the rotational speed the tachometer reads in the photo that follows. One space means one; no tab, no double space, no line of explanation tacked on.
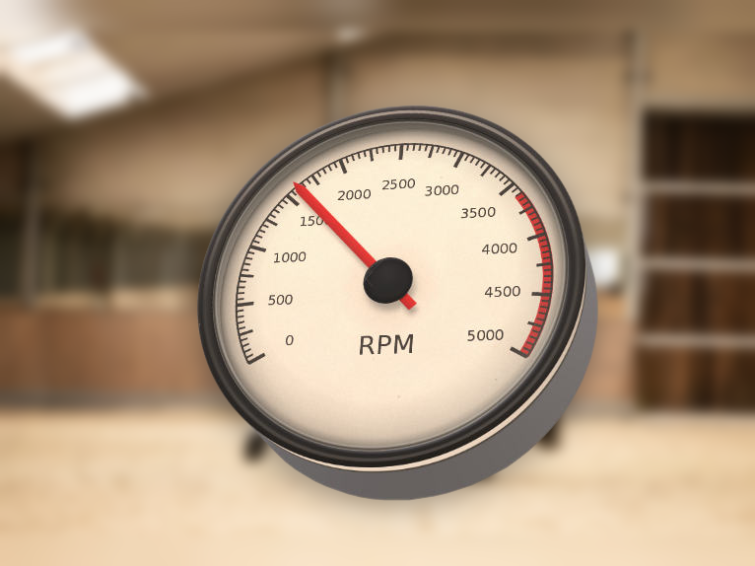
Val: 1600 rpm
